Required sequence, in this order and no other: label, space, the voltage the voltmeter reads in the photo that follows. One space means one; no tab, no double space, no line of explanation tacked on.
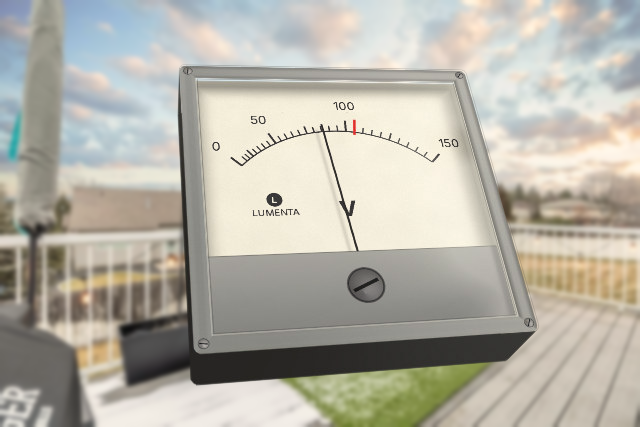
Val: 85 V
